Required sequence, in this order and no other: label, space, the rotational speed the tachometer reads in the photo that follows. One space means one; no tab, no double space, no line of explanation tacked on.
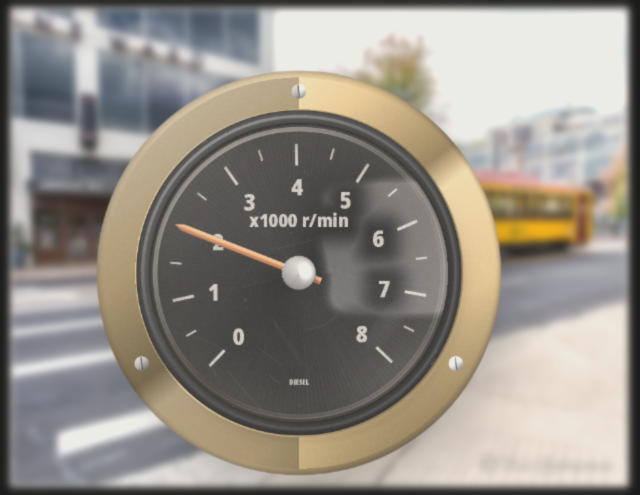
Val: 2000 rpm
